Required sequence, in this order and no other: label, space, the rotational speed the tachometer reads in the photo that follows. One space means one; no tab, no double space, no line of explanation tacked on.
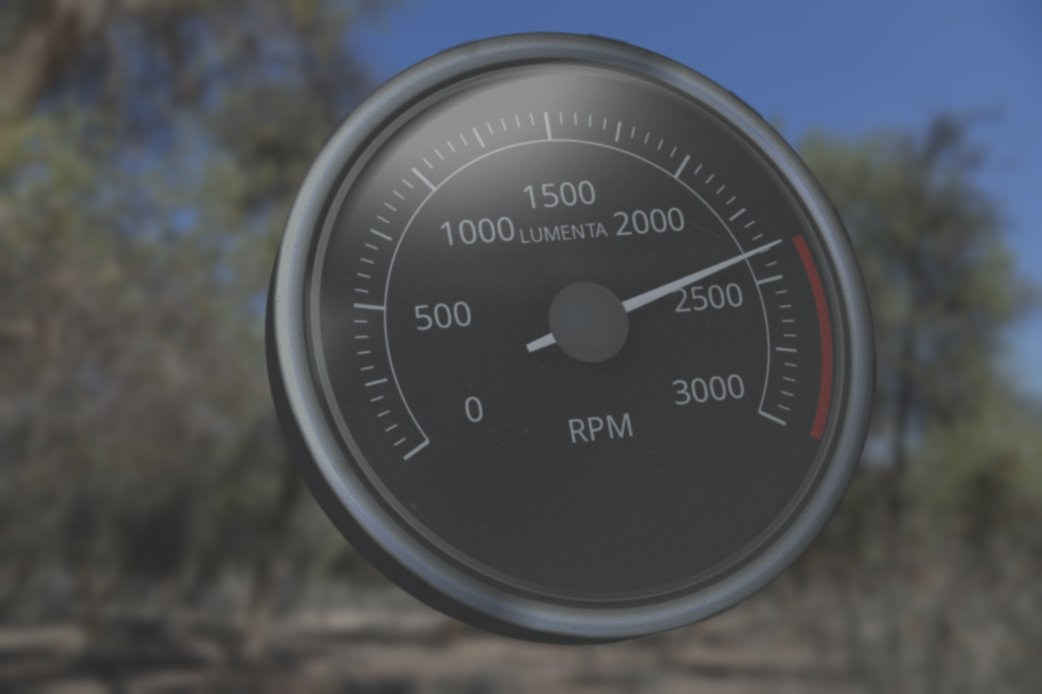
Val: 2400 rpm
